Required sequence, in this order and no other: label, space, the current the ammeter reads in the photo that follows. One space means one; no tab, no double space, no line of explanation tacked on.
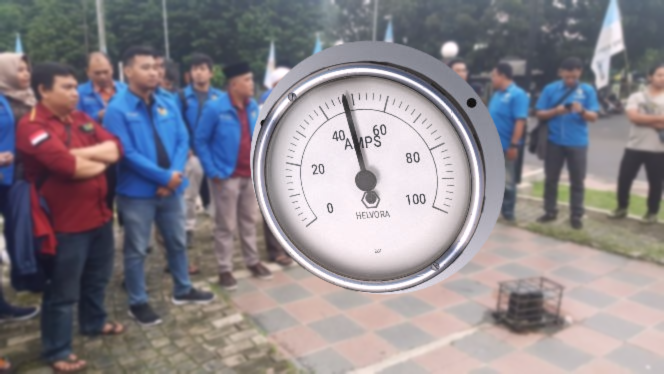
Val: 48 A
